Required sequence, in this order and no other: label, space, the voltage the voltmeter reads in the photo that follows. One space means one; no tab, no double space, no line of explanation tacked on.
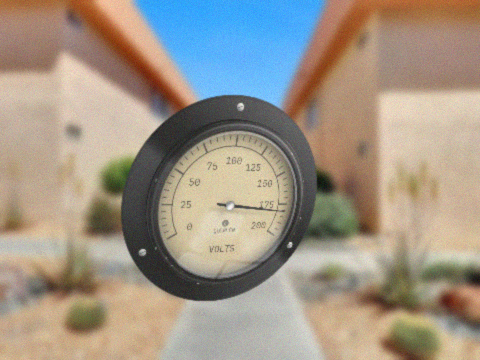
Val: 180 V
